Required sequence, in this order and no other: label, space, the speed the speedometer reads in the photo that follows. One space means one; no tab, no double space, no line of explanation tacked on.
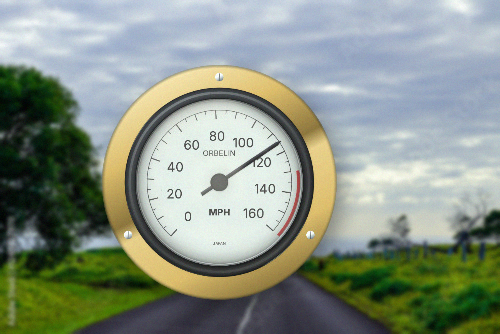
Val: 115 mph
